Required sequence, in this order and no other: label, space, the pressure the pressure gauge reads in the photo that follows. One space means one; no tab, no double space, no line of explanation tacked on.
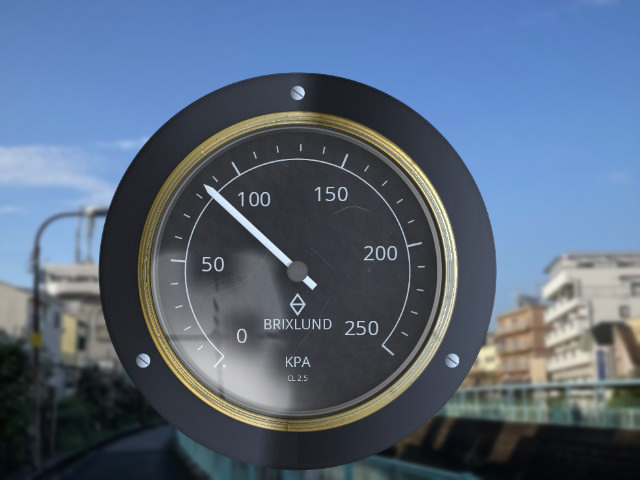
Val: 85 kPa
